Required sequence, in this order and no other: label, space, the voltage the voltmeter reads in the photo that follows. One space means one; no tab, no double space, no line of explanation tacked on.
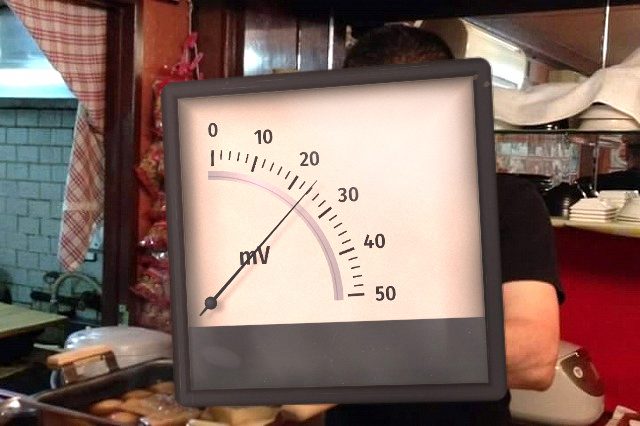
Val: 24 mV
